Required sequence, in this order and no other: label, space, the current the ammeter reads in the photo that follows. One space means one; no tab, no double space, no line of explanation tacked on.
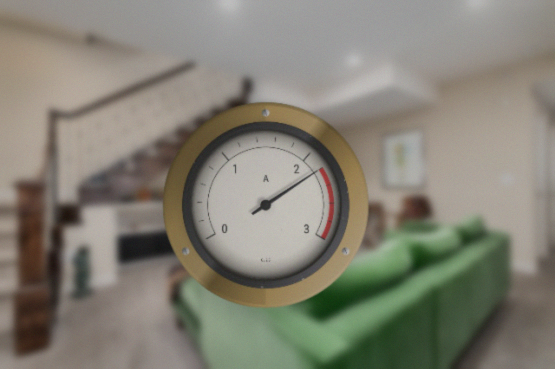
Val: 2.2 A
